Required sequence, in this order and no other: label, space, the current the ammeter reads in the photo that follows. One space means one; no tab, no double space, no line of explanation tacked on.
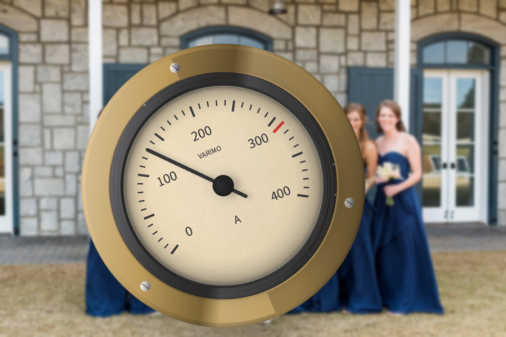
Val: 130 A
